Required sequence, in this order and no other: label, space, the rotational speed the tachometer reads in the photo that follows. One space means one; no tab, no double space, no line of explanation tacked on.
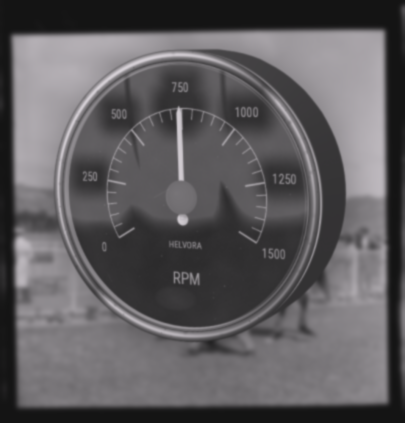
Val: 750 rpm
